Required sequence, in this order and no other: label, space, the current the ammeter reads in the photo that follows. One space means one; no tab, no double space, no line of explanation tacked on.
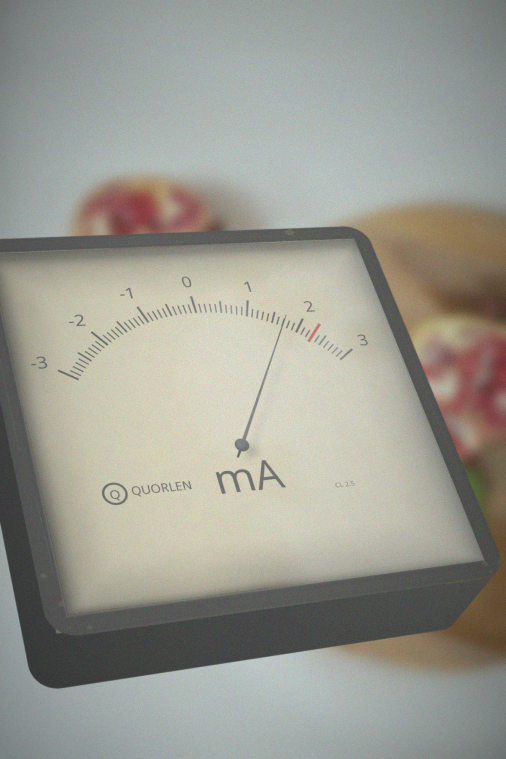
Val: 1.7 mA
